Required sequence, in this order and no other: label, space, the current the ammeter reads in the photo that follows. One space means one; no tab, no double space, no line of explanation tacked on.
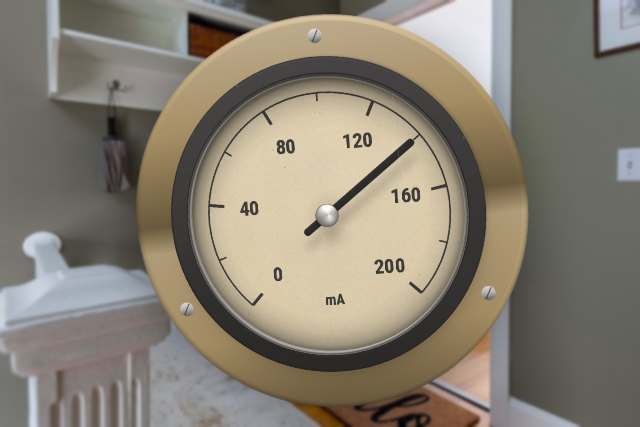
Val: 140 mA
